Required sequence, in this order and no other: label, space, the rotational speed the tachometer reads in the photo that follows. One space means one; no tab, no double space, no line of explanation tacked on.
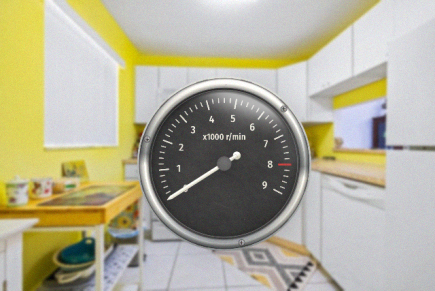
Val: 0 rpm
